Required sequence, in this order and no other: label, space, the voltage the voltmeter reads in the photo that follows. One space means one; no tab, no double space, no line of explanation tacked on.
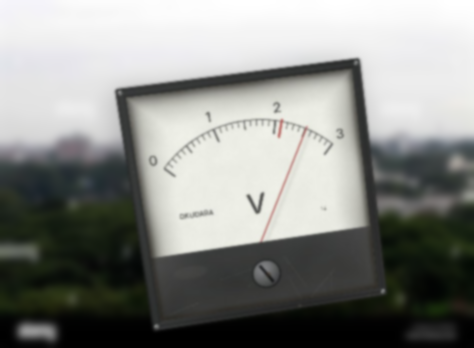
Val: 2.5 V
